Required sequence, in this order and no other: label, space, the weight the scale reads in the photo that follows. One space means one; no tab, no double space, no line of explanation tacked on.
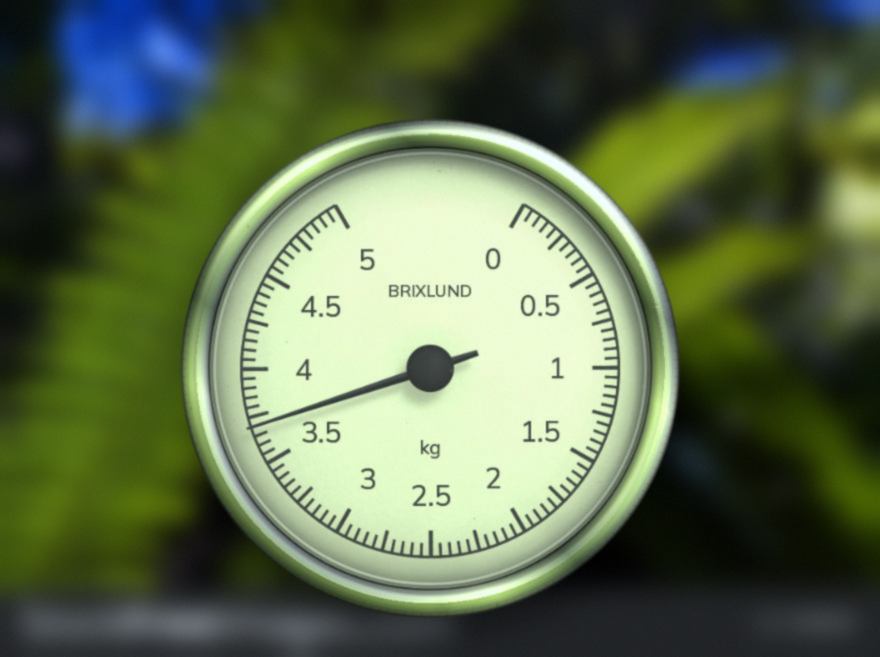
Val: 3.7 kg
